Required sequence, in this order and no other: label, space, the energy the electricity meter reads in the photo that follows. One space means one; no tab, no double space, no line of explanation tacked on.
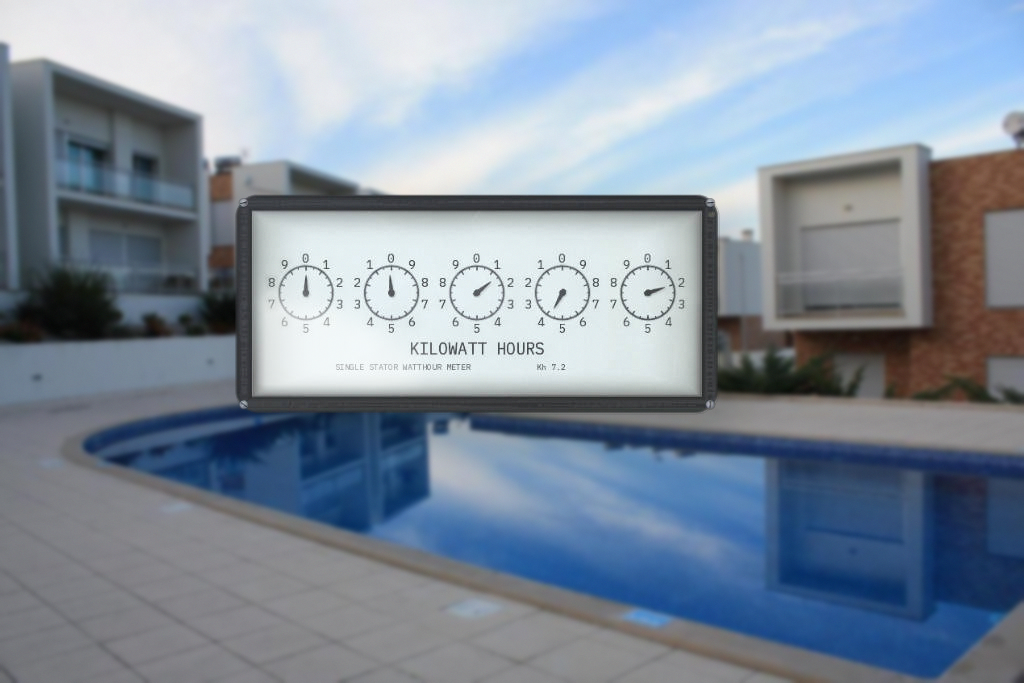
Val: 142 kWh
